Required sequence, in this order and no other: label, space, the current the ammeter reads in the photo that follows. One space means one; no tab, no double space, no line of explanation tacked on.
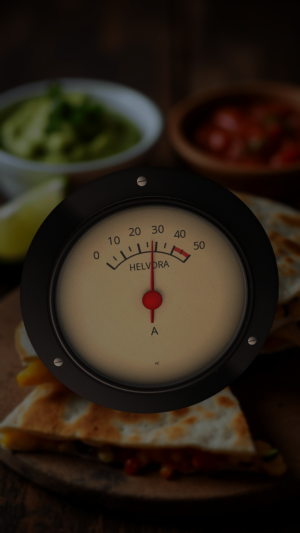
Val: 27.5 A
